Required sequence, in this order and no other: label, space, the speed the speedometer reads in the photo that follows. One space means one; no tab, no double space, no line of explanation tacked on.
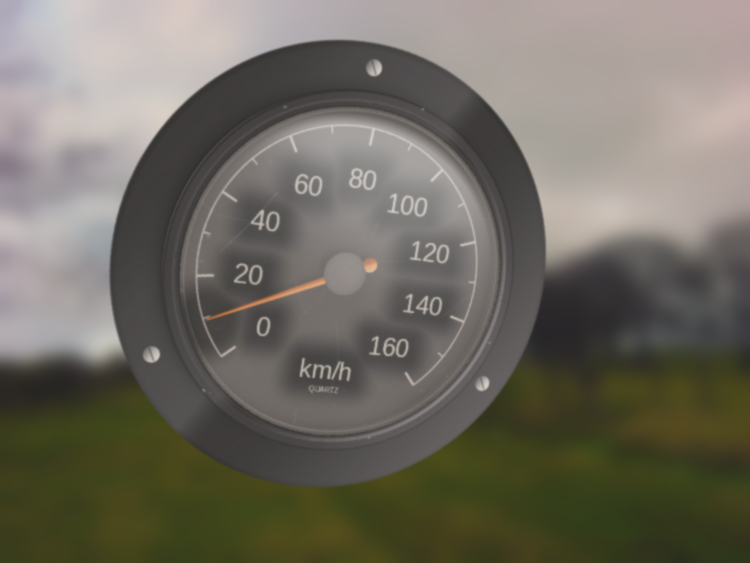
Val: 10 km/h
